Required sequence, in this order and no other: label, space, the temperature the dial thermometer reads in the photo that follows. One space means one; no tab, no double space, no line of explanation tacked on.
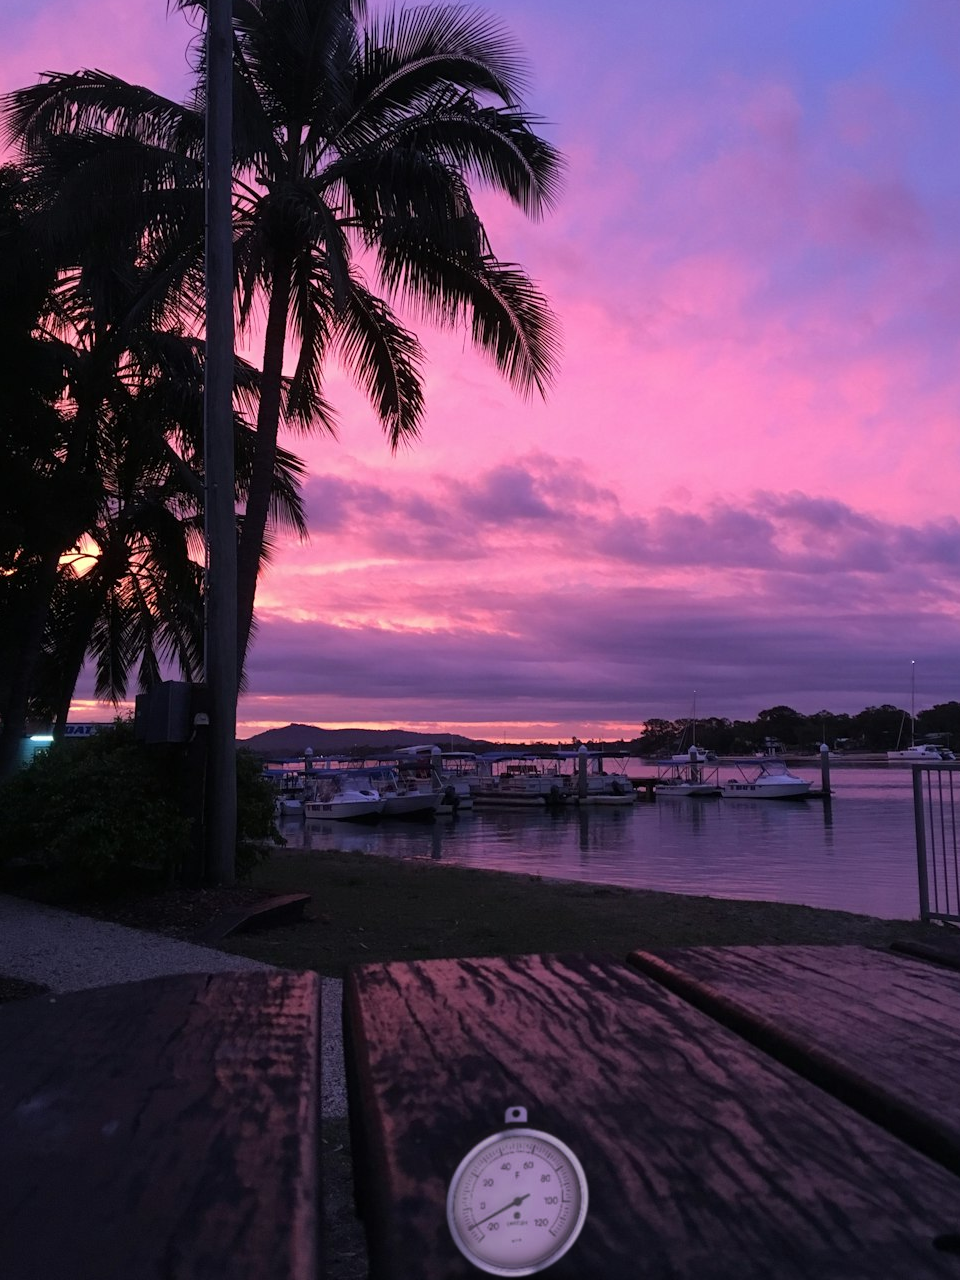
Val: -10 °F
